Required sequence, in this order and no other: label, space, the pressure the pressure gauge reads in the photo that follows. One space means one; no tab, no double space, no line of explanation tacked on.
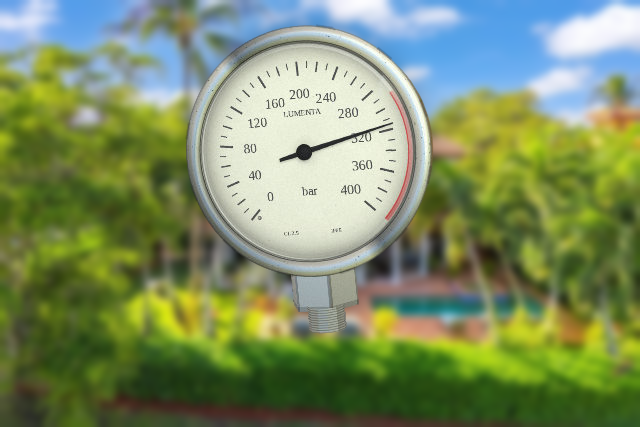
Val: 315 bar
